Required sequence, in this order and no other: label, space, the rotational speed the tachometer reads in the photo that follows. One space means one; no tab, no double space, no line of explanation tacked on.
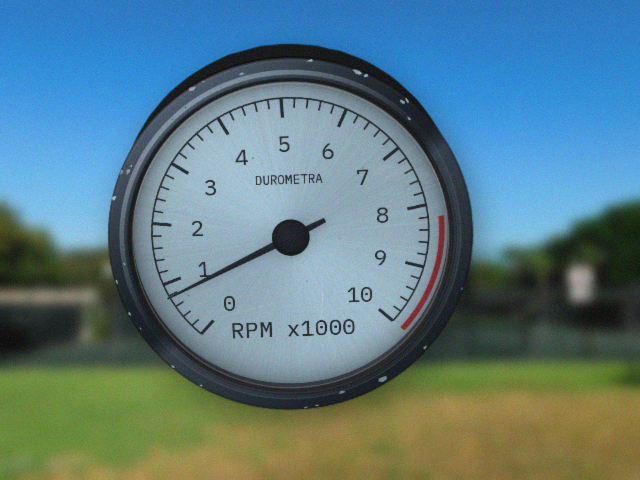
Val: 800 rpm
